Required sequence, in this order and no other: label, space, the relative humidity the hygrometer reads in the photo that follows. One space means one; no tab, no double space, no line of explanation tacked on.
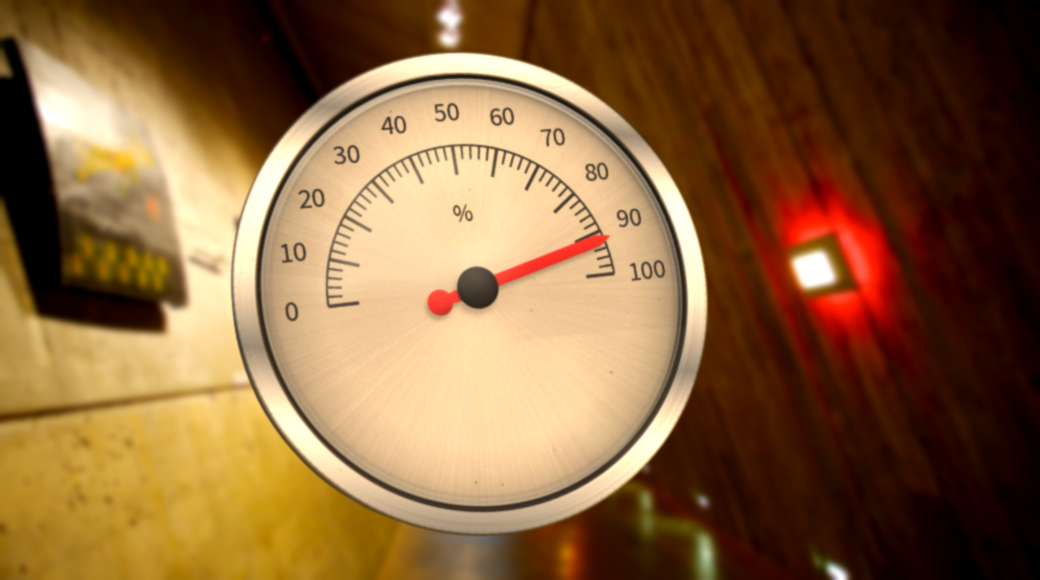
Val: 92 %
